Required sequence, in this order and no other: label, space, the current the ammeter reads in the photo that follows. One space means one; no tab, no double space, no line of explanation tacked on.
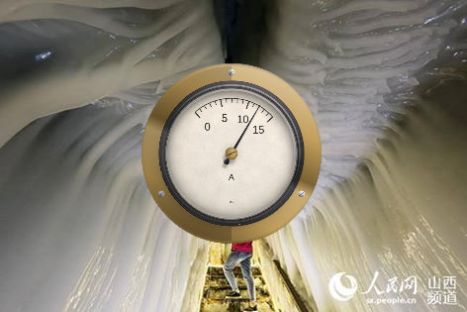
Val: 12 A
